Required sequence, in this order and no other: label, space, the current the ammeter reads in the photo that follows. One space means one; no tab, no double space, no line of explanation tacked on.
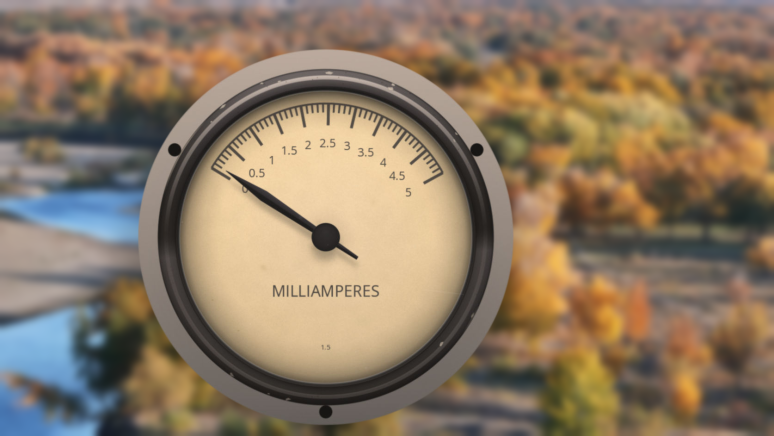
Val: 0.1 mA
